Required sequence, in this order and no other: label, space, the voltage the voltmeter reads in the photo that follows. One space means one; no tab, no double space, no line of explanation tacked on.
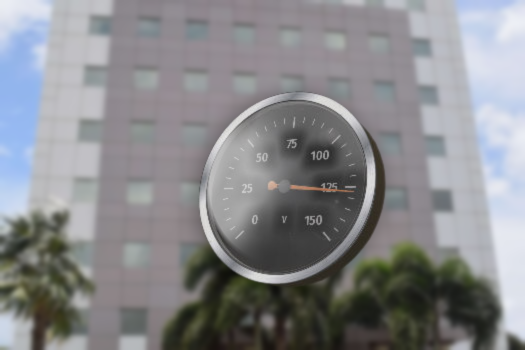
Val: 127.5 V
